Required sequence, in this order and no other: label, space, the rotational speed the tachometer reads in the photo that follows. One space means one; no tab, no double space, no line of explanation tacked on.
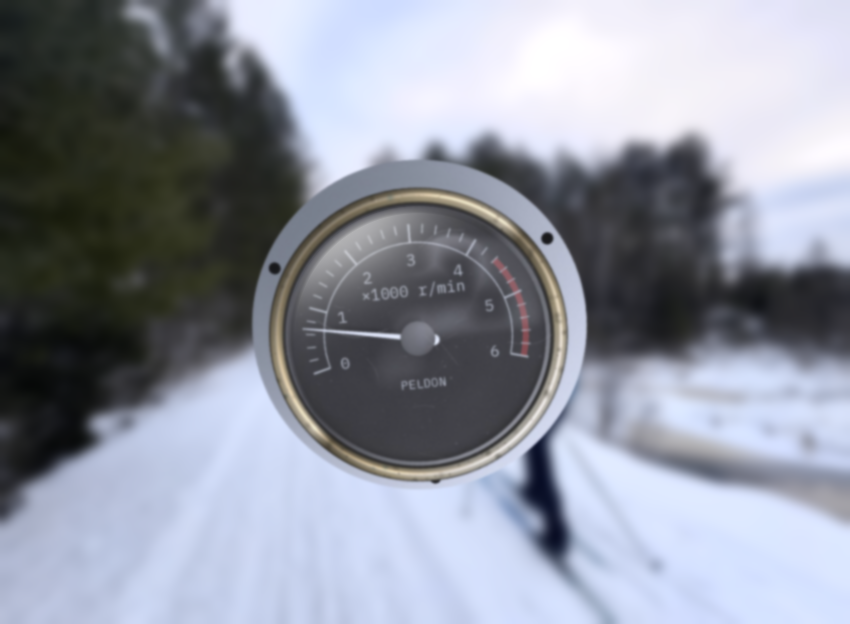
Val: 700 rpm
